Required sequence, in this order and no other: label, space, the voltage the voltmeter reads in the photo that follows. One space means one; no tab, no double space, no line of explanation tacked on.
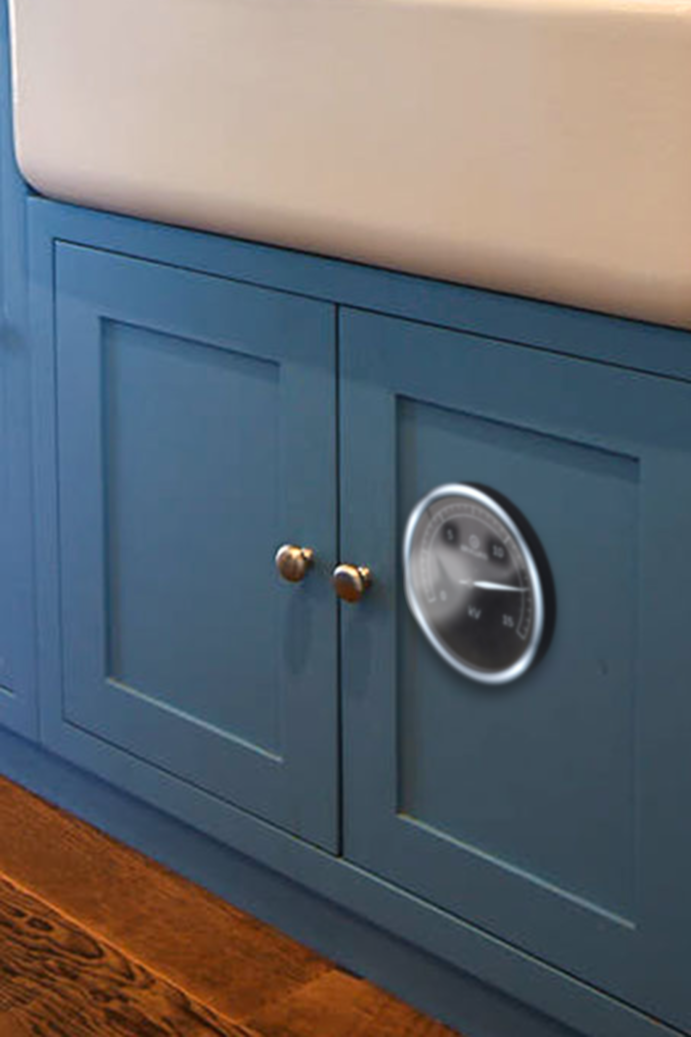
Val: 12.5 kV
